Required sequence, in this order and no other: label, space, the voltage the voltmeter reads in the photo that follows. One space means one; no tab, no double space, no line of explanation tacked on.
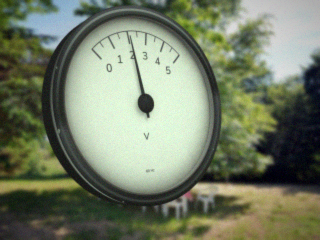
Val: 2 V
